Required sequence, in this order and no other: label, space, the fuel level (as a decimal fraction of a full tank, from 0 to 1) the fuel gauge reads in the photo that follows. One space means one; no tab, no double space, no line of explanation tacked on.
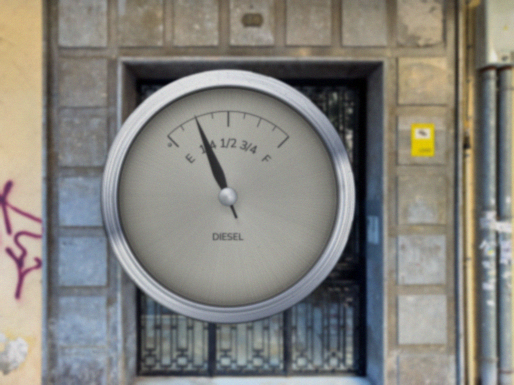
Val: 0.25
